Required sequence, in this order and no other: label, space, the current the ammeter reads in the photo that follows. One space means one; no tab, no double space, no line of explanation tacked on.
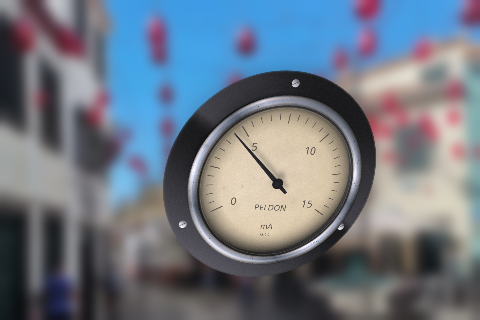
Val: 4.5 mA
